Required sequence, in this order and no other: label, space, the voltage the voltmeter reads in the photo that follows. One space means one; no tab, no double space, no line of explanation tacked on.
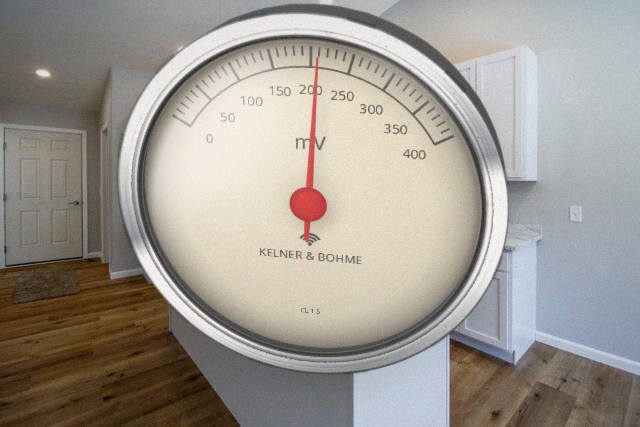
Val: 210 mV
